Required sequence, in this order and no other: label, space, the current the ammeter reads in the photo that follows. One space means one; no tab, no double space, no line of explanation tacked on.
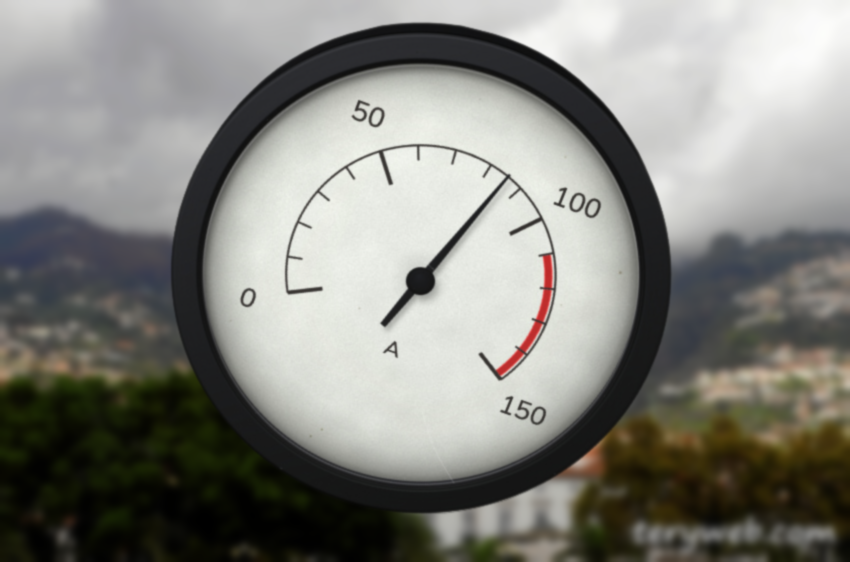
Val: 85 A
